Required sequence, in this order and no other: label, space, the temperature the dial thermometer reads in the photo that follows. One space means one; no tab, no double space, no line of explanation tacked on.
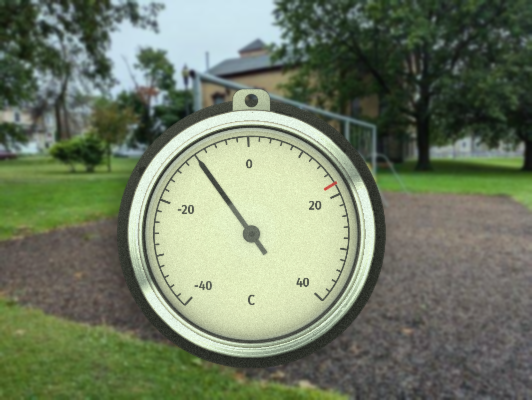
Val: -10 °C
